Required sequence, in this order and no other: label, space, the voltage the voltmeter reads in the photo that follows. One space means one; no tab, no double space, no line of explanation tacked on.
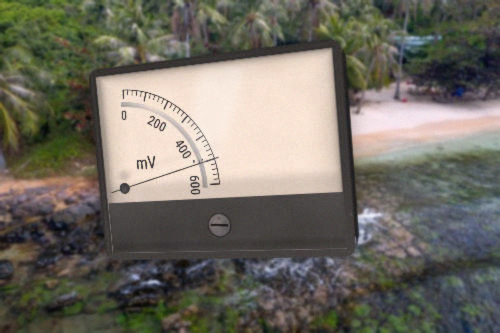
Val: 500 mV
